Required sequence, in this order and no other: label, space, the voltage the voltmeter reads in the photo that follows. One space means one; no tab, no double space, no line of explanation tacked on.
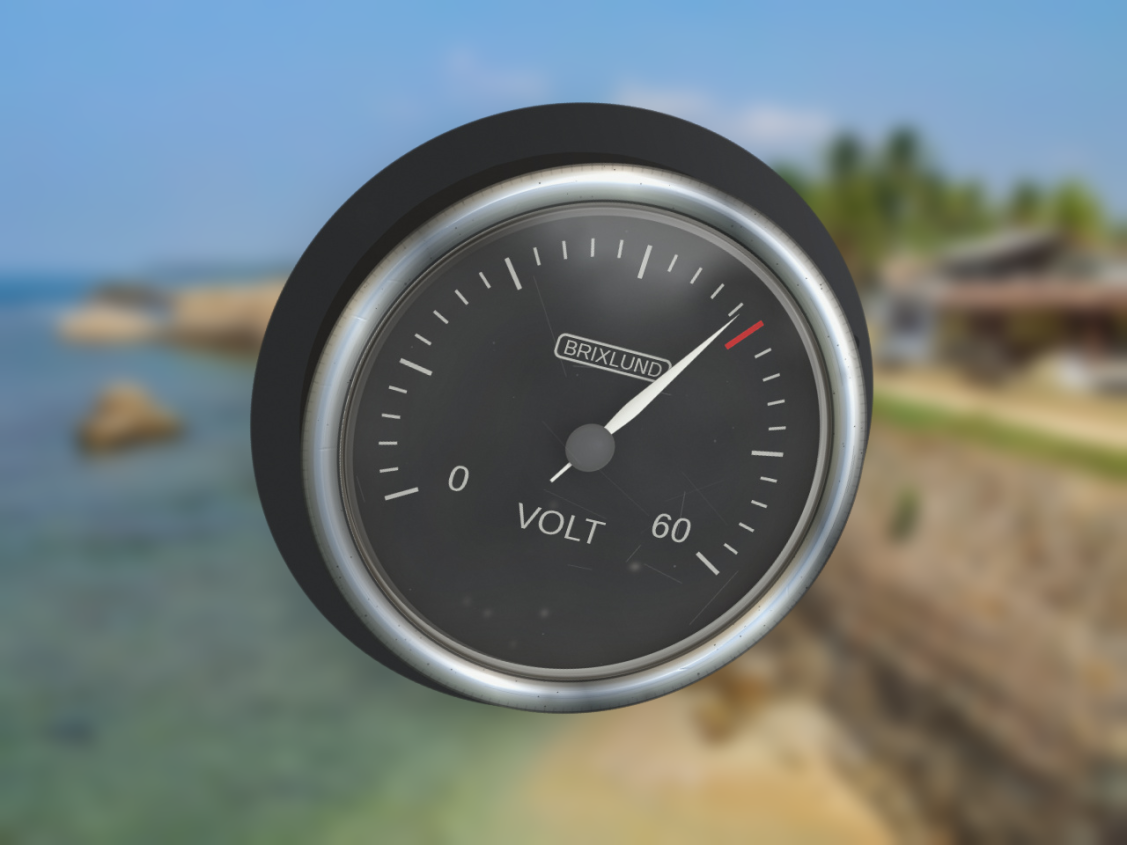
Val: 38 V
